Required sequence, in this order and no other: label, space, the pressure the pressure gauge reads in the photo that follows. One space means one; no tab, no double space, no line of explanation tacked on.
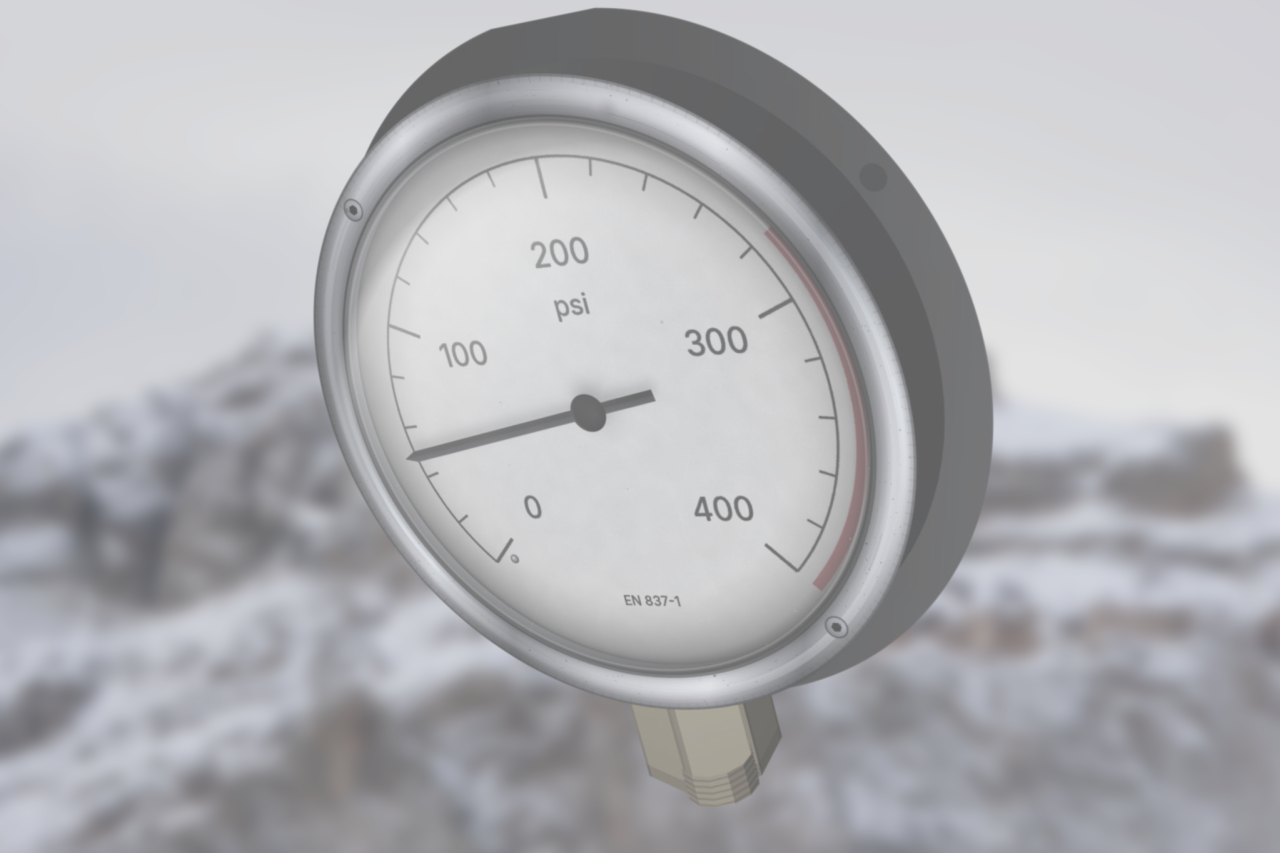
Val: 50 psi
